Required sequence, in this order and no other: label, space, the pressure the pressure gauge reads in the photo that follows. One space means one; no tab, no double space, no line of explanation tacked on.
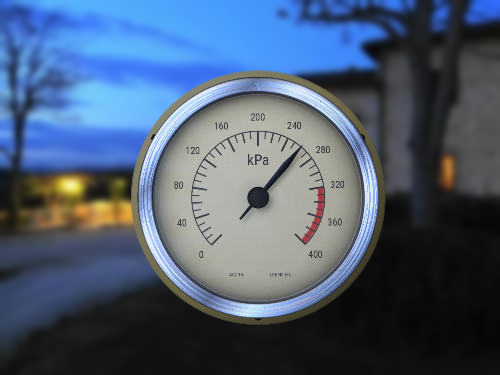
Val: 260 kPa
